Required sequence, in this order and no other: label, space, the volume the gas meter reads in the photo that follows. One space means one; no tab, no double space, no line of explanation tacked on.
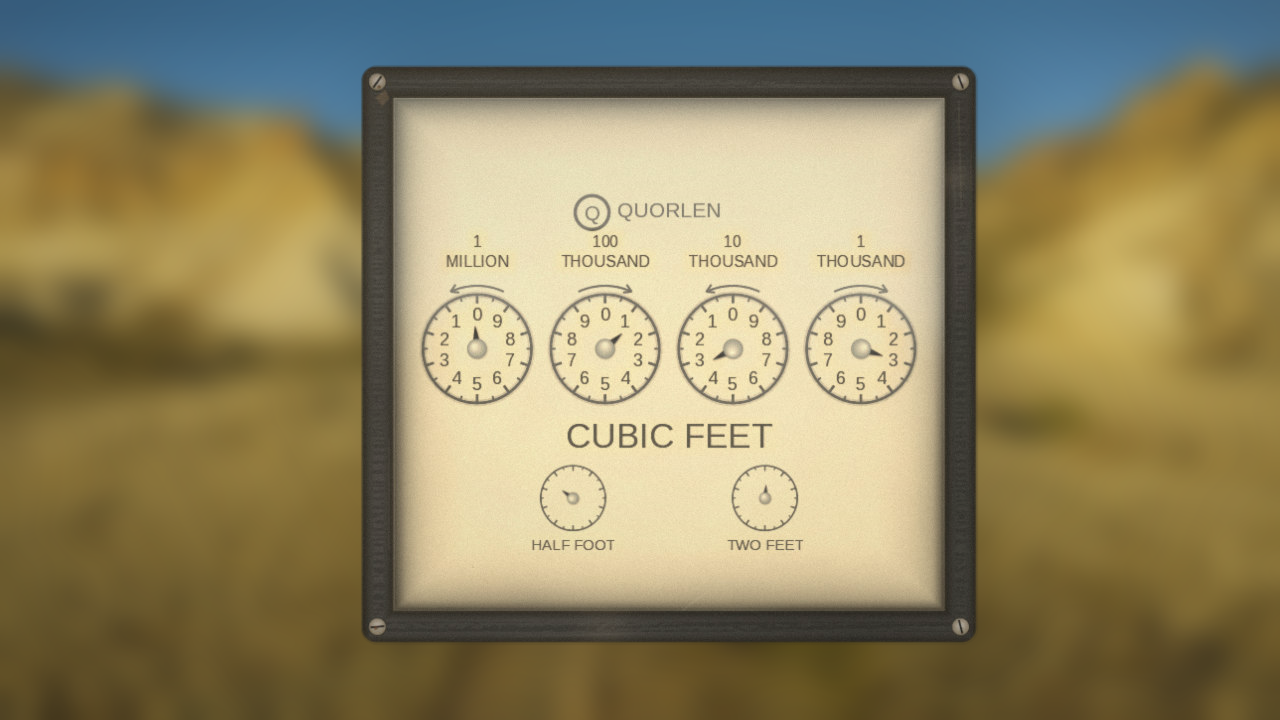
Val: 13300 ft³
